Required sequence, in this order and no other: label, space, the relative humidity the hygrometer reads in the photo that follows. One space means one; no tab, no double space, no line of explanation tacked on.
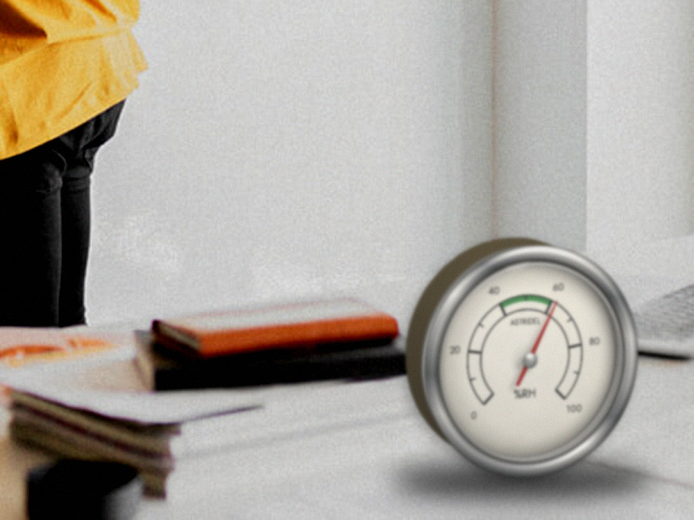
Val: 60 %
